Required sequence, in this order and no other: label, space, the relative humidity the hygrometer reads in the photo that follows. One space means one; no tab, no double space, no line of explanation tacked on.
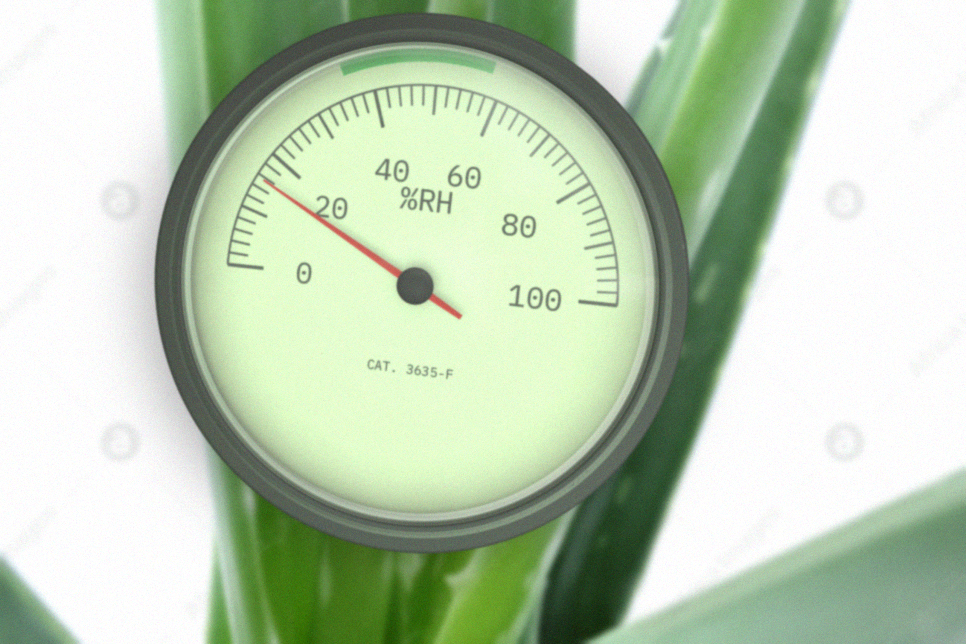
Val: 16 %
